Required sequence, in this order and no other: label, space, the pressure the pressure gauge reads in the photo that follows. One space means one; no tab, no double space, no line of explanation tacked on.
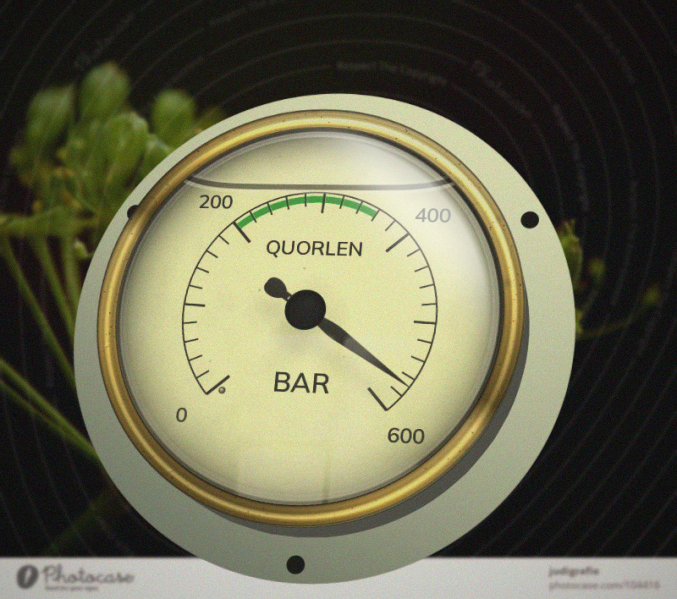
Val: 570 bar
